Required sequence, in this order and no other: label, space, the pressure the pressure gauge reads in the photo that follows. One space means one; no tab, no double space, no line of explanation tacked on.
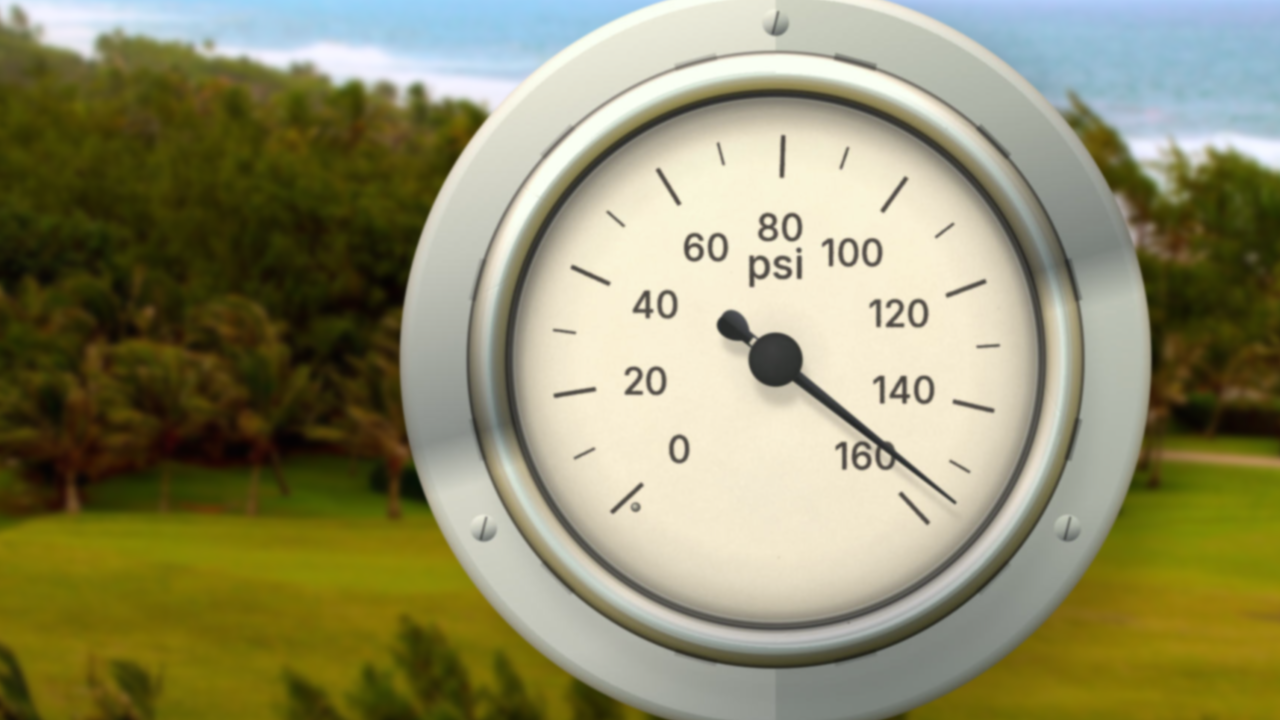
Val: 155 psi
